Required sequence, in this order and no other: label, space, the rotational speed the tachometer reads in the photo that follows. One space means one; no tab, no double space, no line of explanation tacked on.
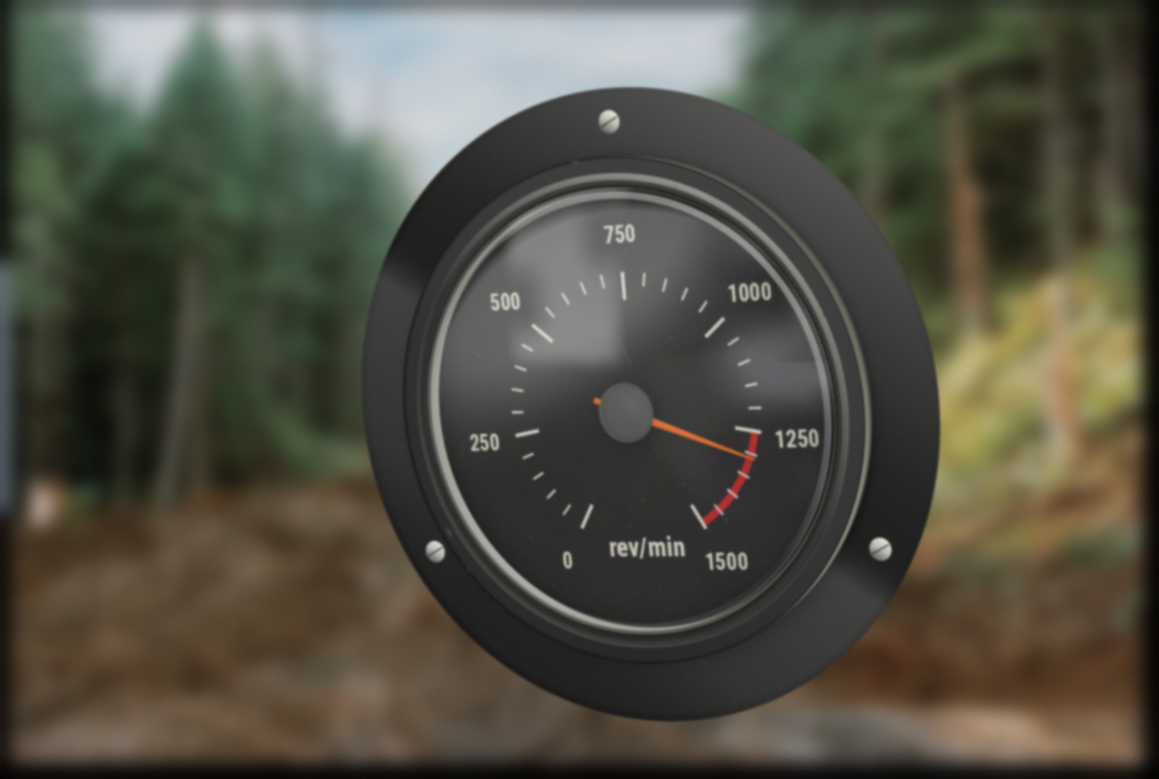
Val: 1300 rpm
